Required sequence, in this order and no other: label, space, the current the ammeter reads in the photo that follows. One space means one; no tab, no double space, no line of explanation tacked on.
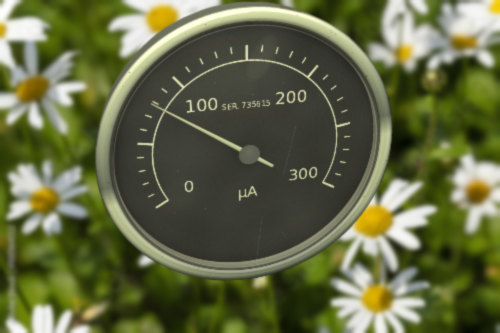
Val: 80 µA
